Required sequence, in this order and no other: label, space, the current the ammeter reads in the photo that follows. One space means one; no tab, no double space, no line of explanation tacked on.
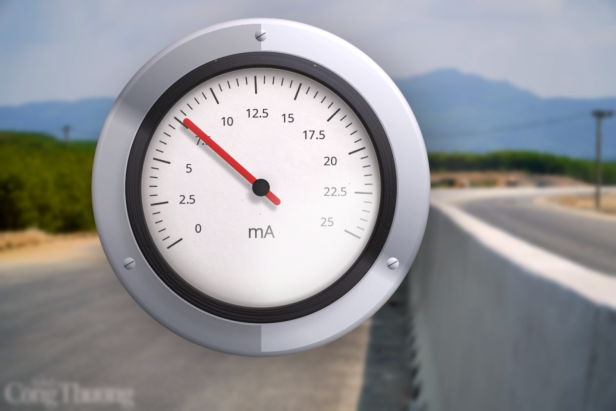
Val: 7.75 mA
